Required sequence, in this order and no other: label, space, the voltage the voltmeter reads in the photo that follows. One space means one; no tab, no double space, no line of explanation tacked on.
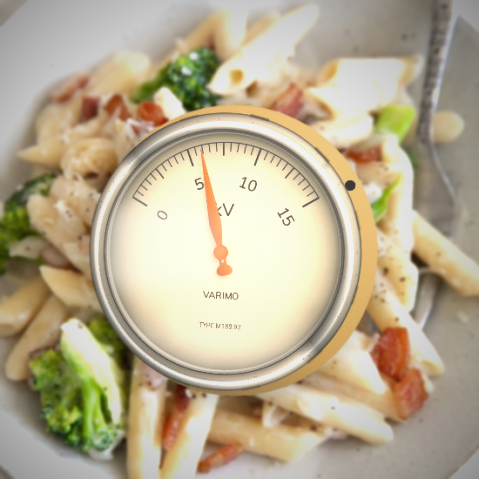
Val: 6 kV
